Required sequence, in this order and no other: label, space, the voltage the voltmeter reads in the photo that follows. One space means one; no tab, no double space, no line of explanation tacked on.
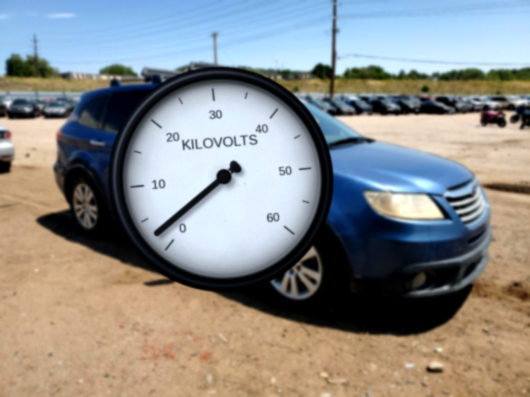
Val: 2.5 kV
